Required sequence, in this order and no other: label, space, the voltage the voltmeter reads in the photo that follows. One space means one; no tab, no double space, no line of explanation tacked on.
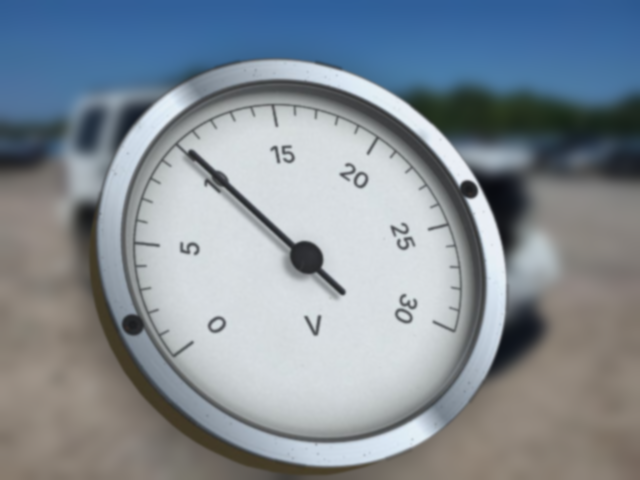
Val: 10 V
